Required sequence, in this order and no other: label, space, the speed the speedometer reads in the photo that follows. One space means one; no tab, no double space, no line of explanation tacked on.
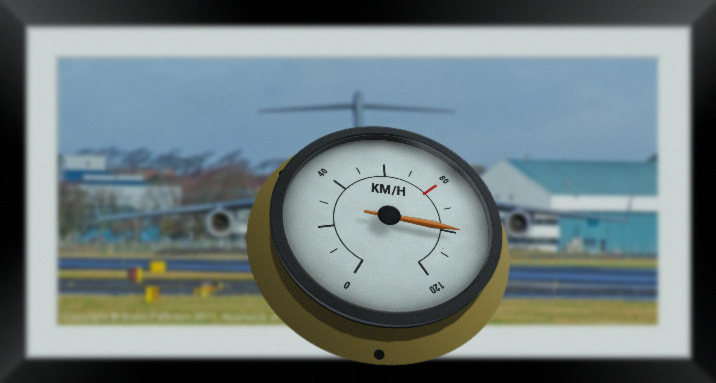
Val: 100 km/h
